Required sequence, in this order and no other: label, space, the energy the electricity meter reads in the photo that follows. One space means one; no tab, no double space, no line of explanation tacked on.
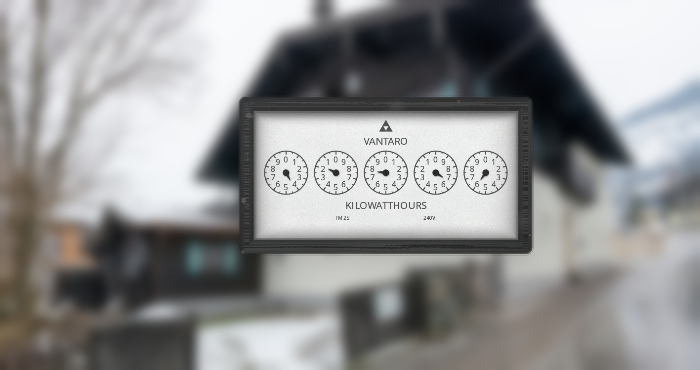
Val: 41766 kWh
